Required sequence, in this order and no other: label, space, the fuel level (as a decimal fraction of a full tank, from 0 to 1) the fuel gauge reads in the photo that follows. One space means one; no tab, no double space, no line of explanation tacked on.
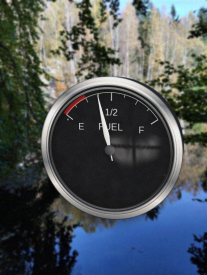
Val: 0.375
